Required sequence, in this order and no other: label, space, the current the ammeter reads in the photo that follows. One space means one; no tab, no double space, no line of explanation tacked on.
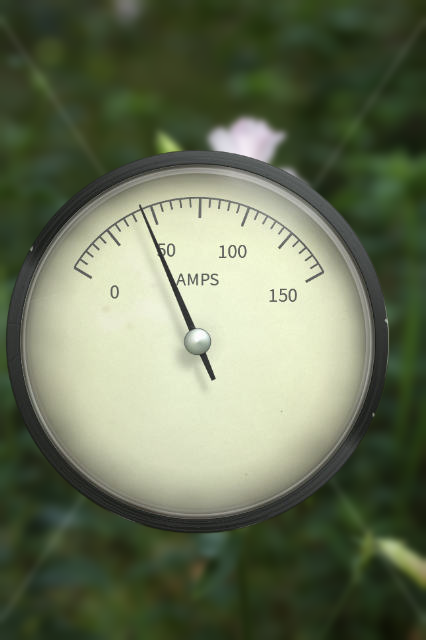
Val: 45 A
